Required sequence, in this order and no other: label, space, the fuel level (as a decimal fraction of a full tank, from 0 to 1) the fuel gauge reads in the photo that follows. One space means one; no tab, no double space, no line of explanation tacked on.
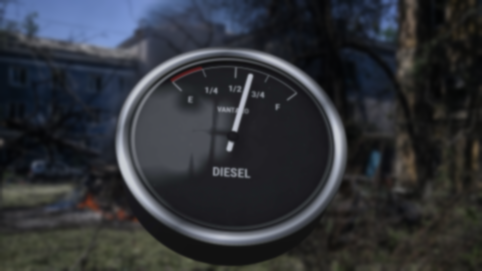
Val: 0.625
